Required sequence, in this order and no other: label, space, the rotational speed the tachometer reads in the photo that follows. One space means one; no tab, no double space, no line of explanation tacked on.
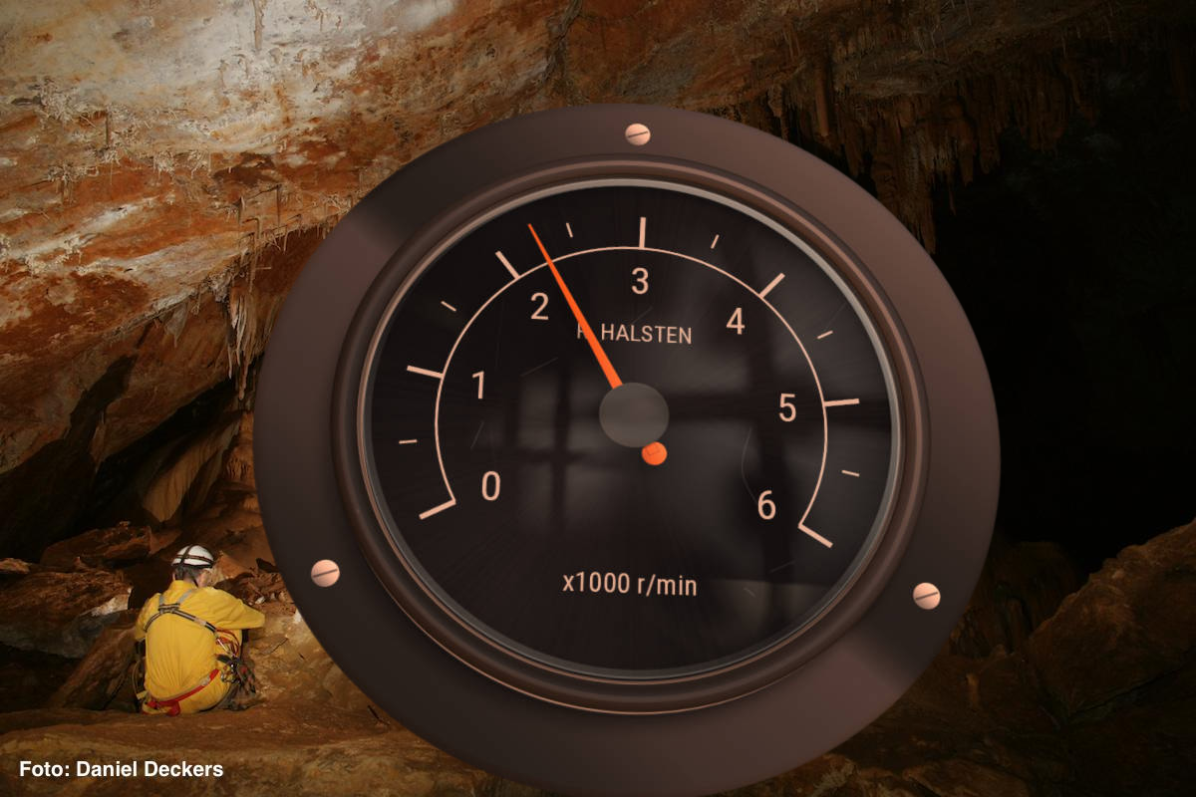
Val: 2250 rpm
